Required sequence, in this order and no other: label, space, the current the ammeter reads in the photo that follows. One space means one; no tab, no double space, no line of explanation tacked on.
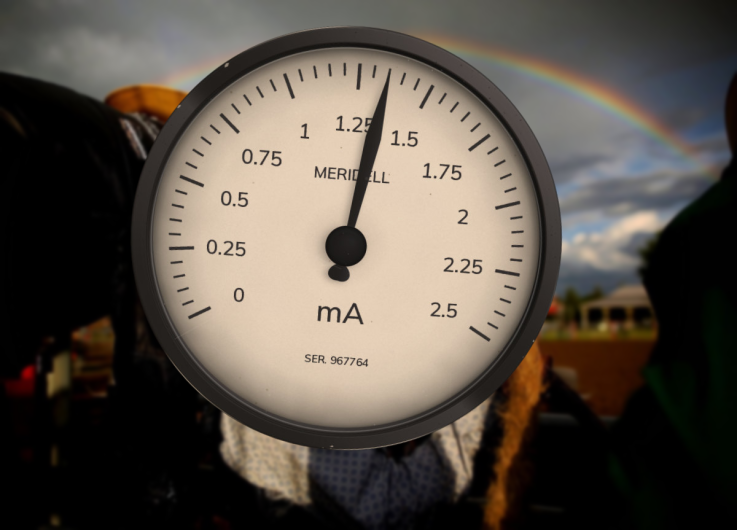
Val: 1.35 mA
